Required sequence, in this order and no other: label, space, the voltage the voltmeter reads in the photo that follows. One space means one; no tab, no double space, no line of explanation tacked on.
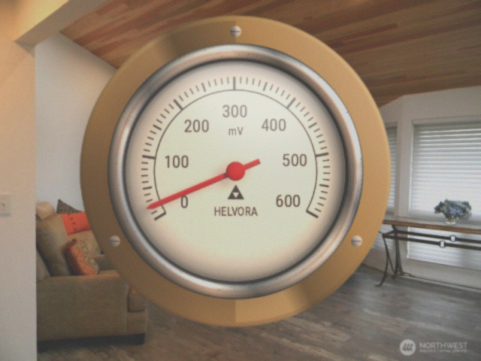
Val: 20 mV
